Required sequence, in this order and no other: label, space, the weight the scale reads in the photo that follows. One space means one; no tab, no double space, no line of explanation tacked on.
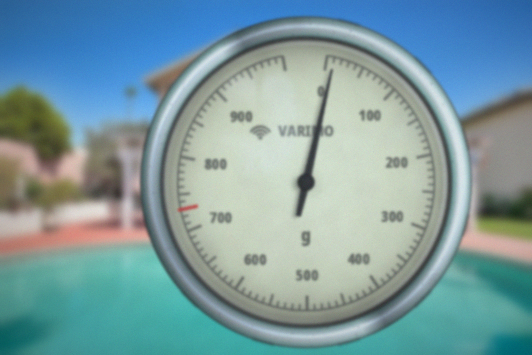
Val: 10 g
